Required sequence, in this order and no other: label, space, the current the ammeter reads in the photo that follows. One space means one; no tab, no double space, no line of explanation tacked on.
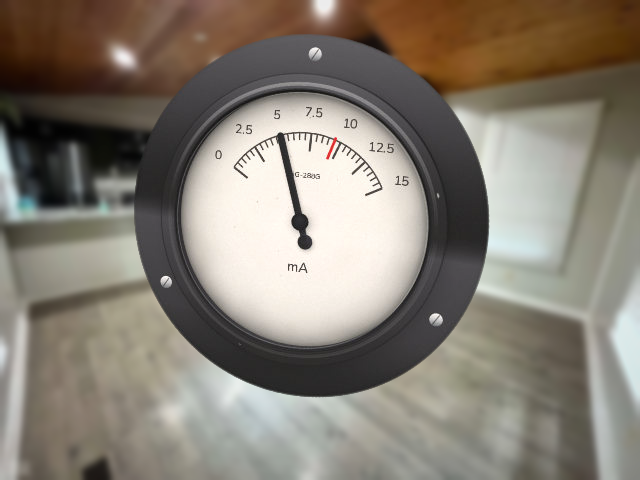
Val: 5 mA
